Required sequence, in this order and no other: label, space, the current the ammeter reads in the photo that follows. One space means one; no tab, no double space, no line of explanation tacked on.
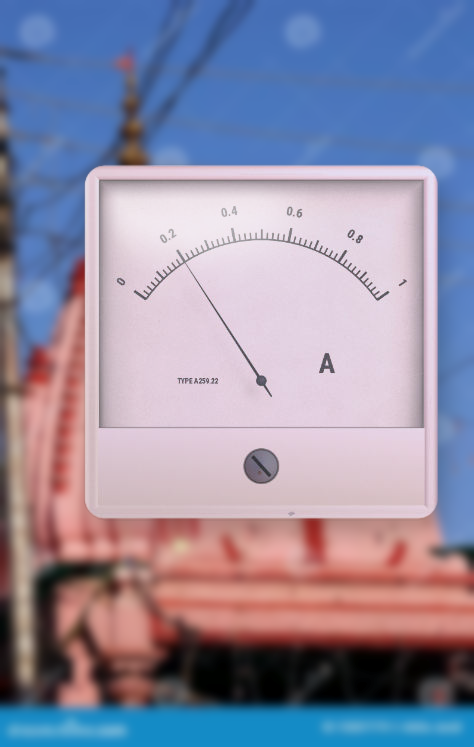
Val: 0.2 A
